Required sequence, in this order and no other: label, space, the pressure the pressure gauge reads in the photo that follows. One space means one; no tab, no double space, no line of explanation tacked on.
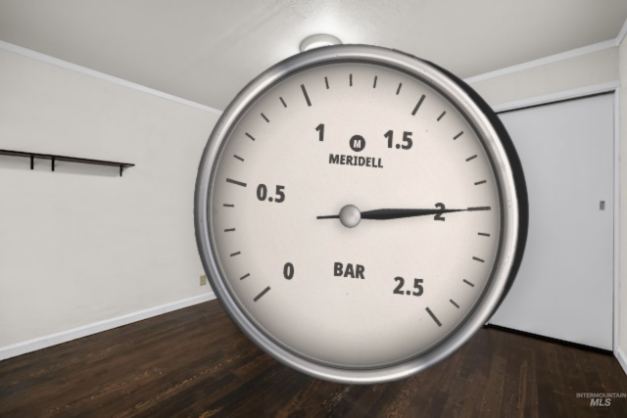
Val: 2 bar
